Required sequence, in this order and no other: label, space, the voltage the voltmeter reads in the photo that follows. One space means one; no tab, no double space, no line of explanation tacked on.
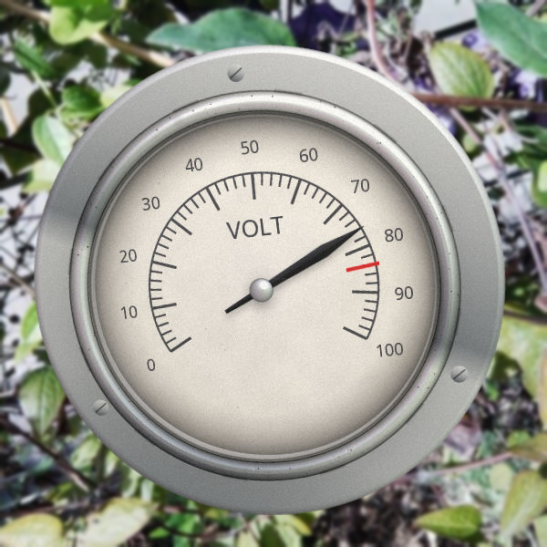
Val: 76 V
